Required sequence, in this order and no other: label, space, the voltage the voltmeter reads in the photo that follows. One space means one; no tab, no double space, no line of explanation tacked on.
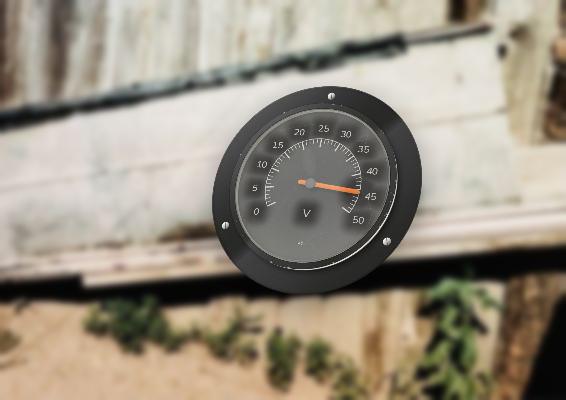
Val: 45 V
